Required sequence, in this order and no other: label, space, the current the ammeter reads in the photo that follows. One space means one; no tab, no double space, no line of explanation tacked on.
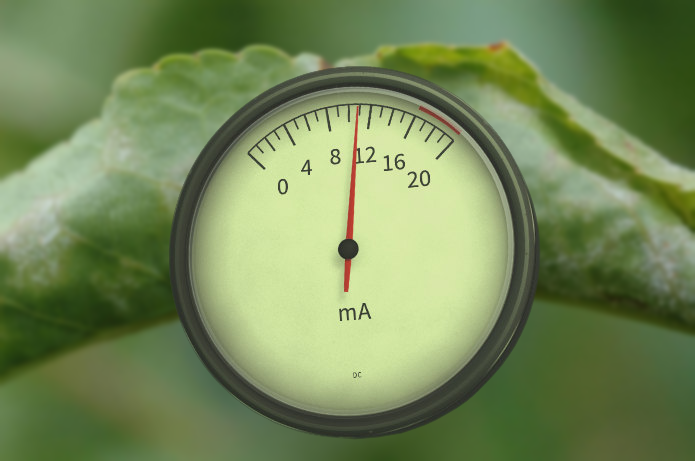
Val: 11 mA
